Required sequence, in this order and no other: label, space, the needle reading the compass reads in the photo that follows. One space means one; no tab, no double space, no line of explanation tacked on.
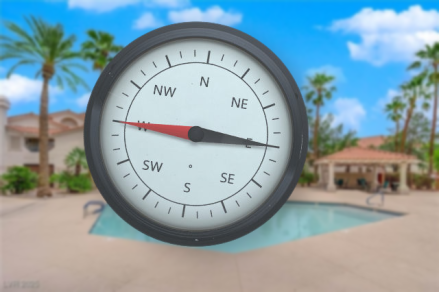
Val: 270 °
